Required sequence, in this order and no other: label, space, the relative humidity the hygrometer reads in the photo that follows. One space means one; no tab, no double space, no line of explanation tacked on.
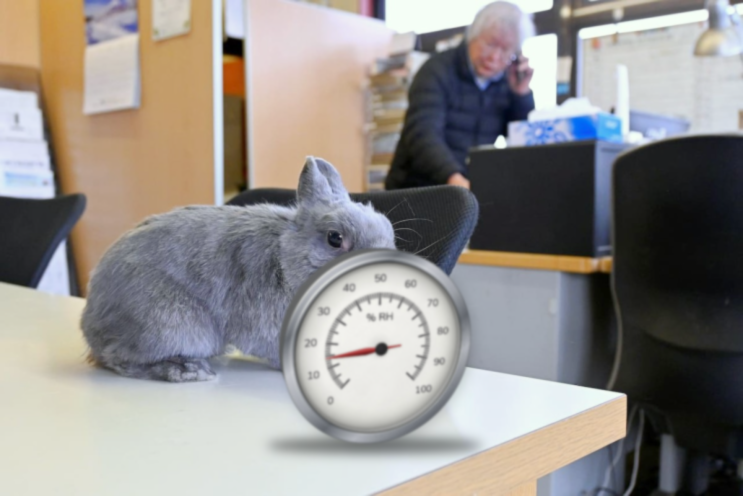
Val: 15 %
